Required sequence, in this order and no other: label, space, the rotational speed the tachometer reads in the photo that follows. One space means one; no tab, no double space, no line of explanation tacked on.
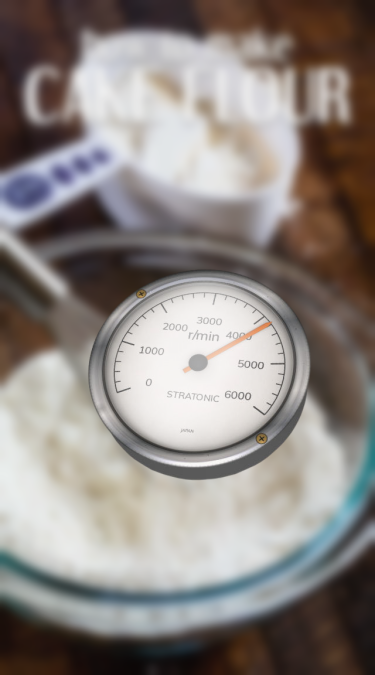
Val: 4200 rpm
